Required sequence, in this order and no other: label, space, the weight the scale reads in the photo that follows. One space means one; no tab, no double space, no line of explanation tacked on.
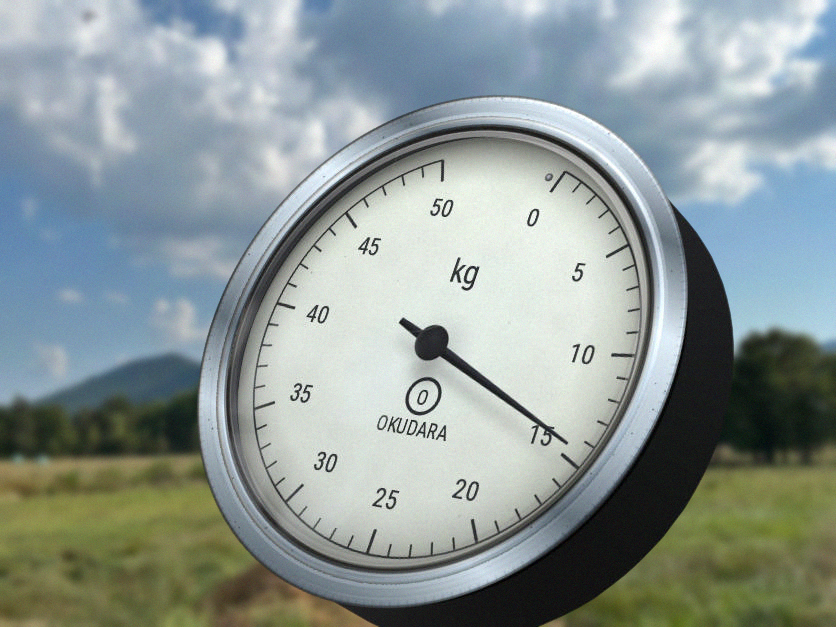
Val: 14.5 kg
